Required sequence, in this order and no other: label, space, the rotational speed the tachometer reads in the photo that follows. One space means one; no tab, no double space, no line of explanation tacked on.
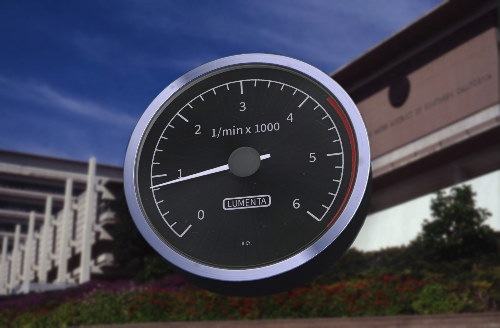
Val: 800 rpm
